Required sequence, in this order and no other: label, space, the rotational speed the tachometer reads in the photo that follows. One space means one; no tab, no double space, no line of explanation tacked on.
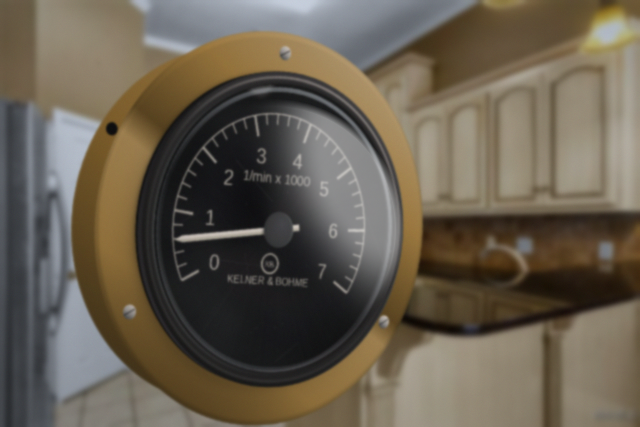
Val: 600 rpm
